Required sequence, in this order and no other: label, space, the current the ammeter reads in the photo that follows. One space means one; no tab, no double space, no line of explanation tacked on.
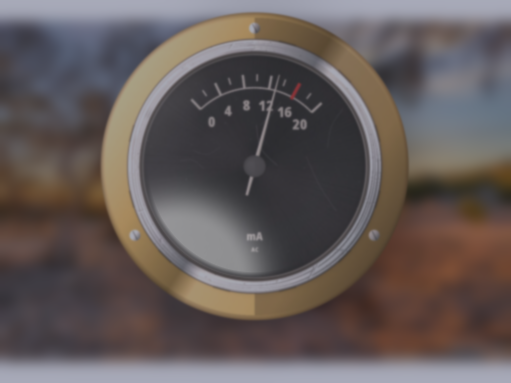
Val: 13 mA
